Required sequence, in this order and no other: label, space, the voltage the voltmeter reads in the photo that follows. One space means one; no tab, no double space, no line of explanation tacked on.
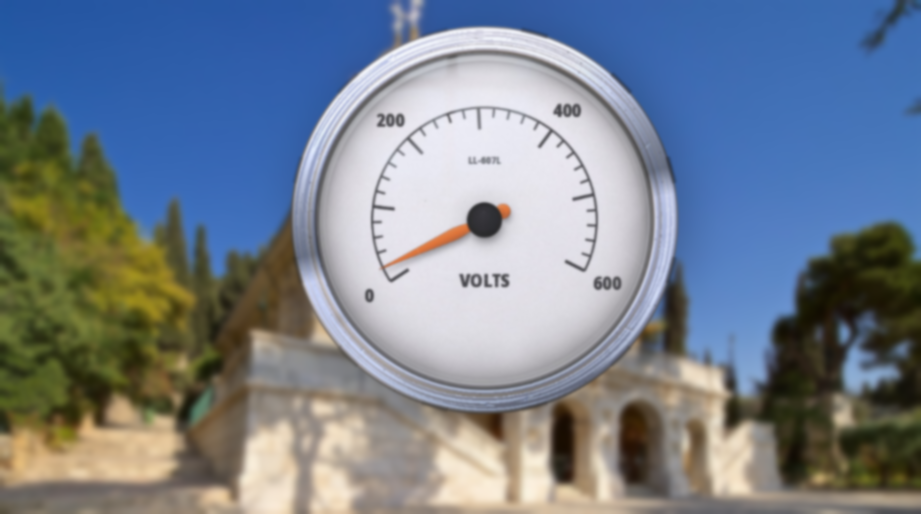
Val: 20 V
